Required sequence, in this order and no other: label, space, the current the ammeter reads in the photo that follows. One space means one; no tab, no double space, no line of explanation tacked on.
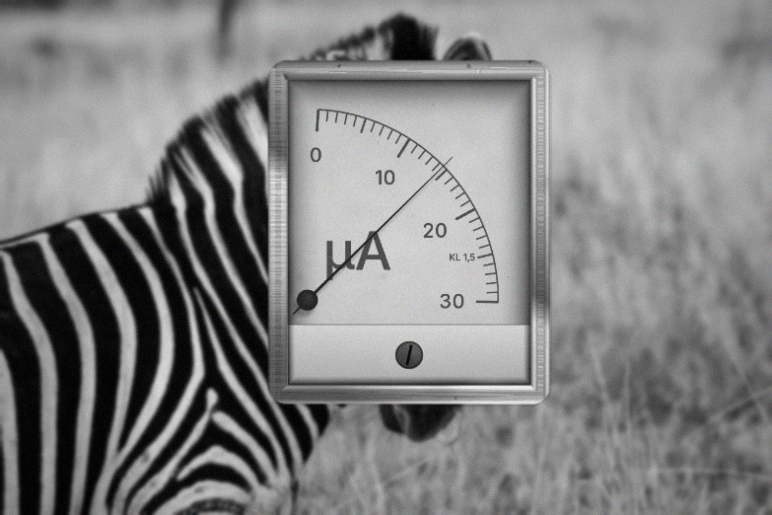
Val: 14.5 µA
